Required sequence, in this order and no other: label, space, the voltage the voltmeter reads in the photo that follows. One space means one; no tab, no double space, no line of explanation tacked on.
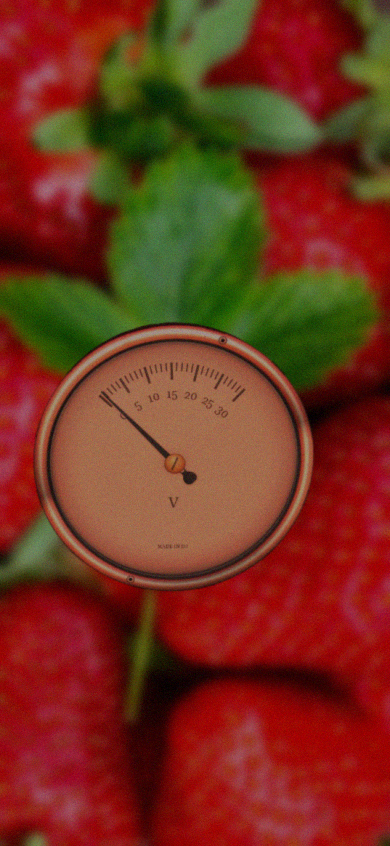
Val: 1 V
